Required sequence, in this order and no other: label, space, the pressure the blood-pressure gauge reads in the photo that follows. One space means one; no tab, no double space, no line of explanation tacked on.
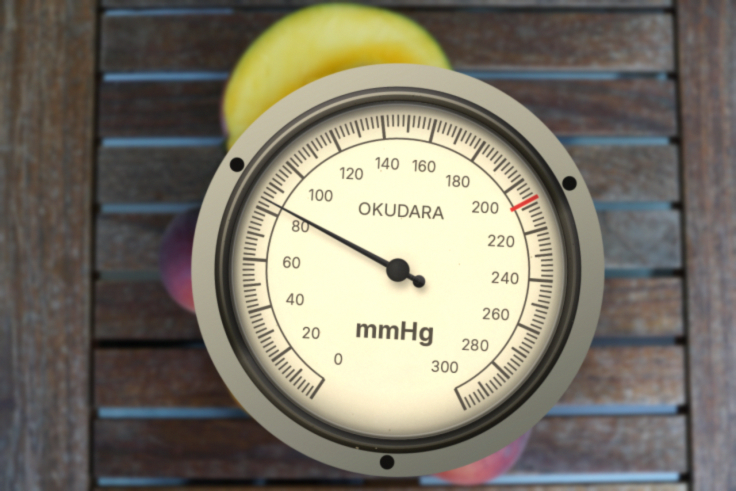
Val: 84 mmHg
